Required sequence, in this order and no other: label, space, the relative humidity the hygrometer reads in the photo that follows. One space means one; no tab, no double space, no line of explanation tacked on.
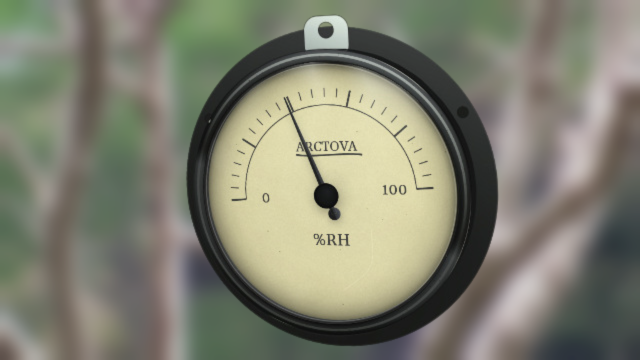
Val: 40 %
